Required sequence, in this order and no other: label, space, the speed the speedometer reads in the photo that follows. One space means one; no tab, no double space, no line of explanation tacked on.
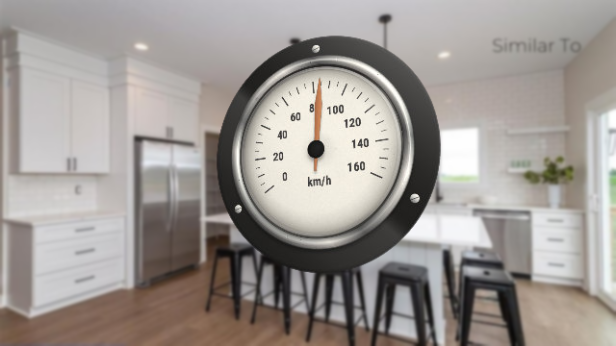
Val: 85 km/h
